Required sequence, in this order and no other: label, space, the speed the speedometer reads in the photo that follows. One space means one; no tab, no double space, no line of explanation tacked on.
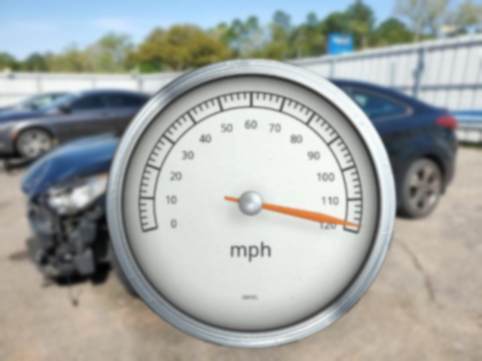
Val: 118 mph
